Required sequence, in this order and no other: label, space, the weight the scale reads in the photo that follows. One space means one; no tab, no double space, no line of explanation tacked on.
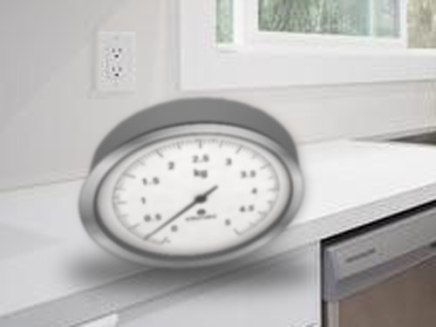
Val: 0.25 kg
